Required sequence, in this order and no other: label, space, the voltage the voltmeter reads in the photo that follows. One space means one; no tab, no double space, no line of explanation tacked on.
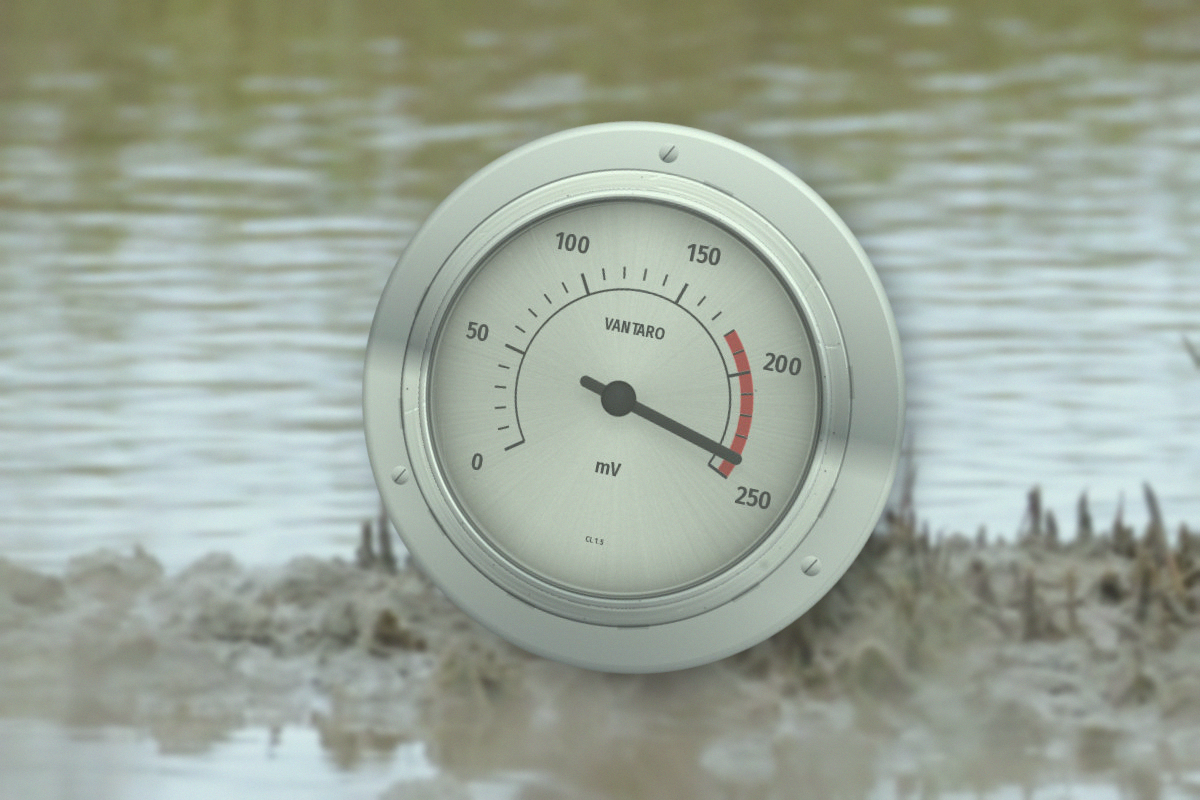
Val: 240 mV
